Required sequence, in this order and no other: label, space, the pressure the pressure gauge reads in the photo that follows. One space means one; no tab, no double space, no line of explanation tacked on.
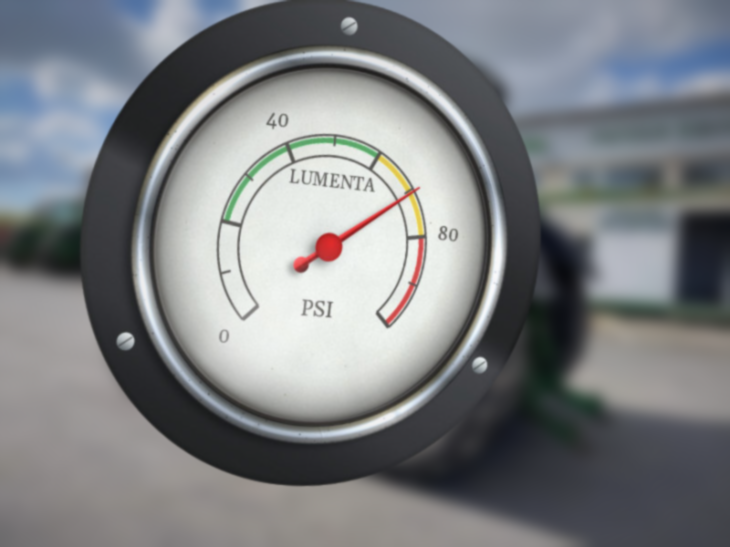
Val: 70 psi
